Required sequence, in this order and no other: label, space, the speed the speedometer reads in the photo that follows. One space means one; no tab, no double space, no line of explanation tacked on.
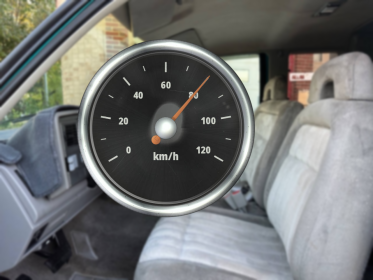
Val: 80 km/h
